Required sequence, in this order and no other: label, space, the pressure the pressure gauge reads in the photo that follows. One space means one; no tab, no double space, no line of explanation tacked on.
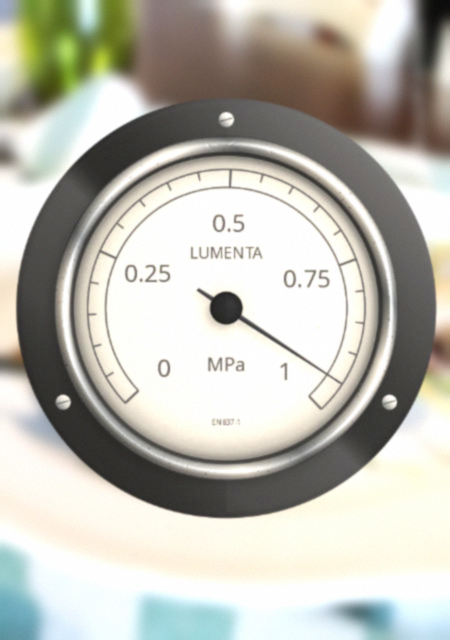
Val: 0.95 MPa
